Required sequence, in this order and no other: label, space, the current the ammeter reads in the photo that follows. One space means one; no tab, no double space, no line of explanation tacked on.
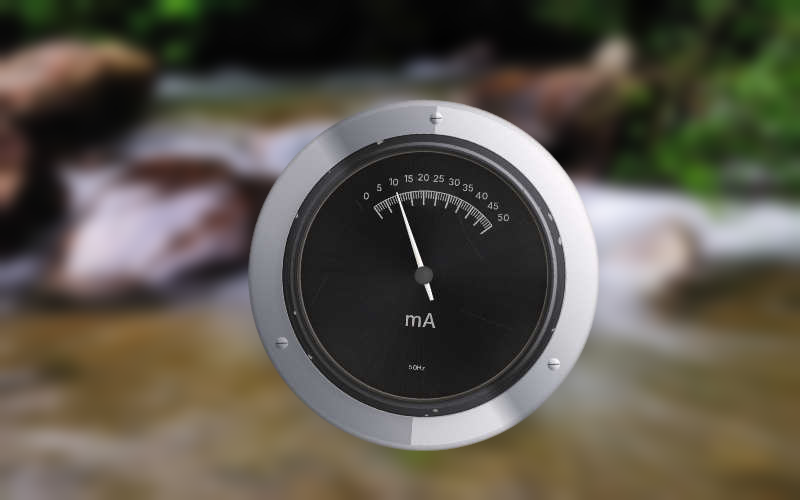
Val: 10 mA
